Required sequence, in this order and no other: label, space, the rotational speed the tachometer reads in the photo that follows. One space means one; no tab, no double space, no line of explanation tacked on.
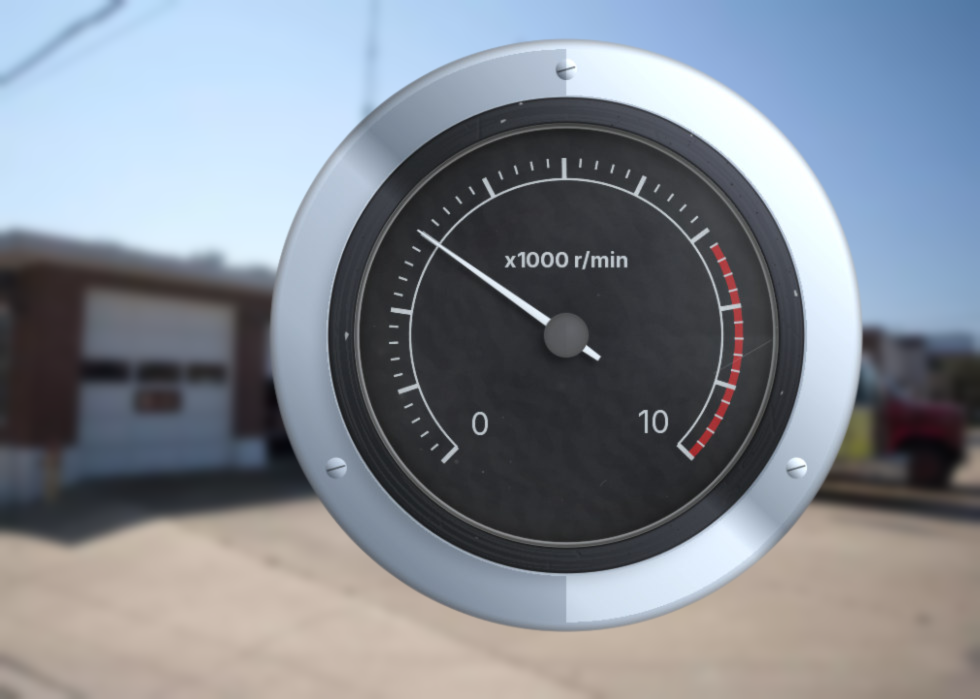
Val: 3000 rpm
